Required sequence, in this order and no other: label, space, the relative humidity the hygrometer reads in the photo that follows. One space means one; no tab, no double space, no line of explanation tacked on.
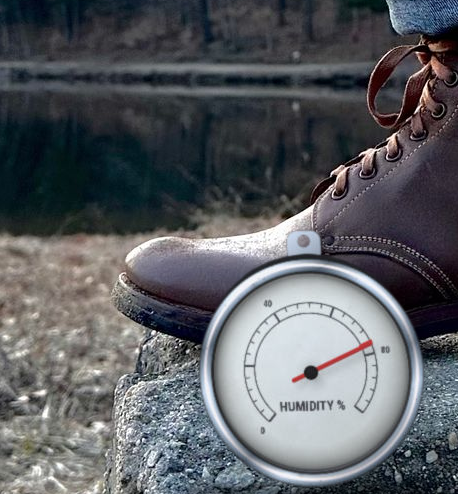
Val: 76 %
